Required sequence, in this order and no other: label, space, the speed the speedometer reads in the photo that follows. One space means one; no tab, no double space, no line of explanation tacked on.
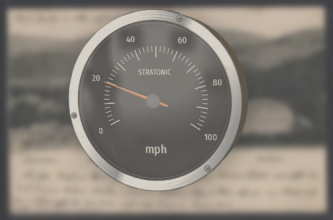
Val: 20 mph
